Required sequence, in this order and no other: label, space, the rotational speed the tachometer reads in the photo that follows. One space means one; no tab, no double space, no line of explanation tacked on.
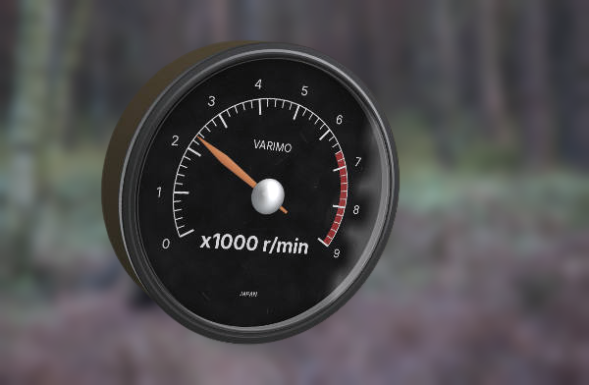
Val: 2300 rpm
